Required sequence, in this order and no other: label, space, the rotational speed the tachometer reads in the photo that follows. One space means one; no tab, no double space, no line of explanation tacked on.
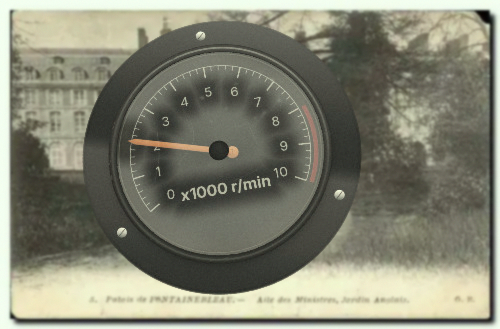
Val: 2000 rpm
